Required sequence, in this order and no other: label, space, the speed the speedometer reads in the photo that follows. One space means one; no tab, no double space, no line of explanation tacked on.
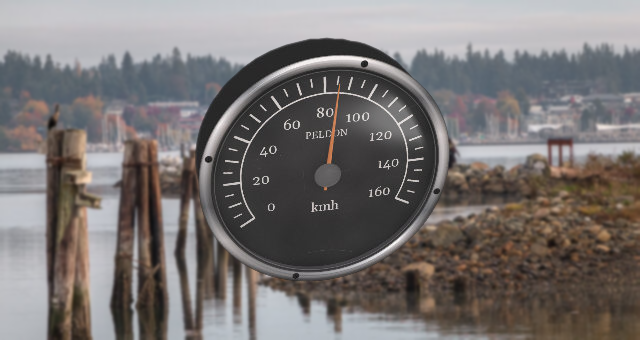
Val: 85 km/h
